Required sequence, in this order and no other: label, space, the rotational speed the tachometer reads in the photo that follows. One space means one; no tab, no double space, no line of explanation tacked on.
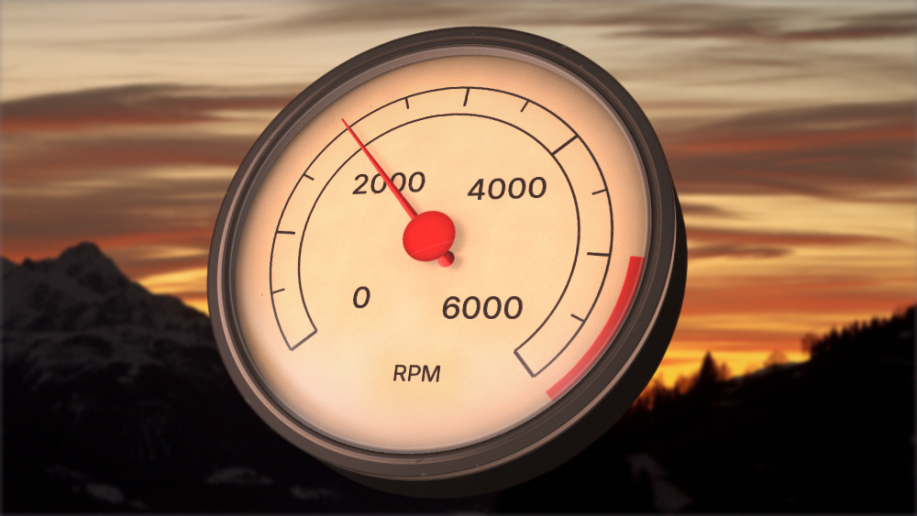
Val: 2000 rpm
